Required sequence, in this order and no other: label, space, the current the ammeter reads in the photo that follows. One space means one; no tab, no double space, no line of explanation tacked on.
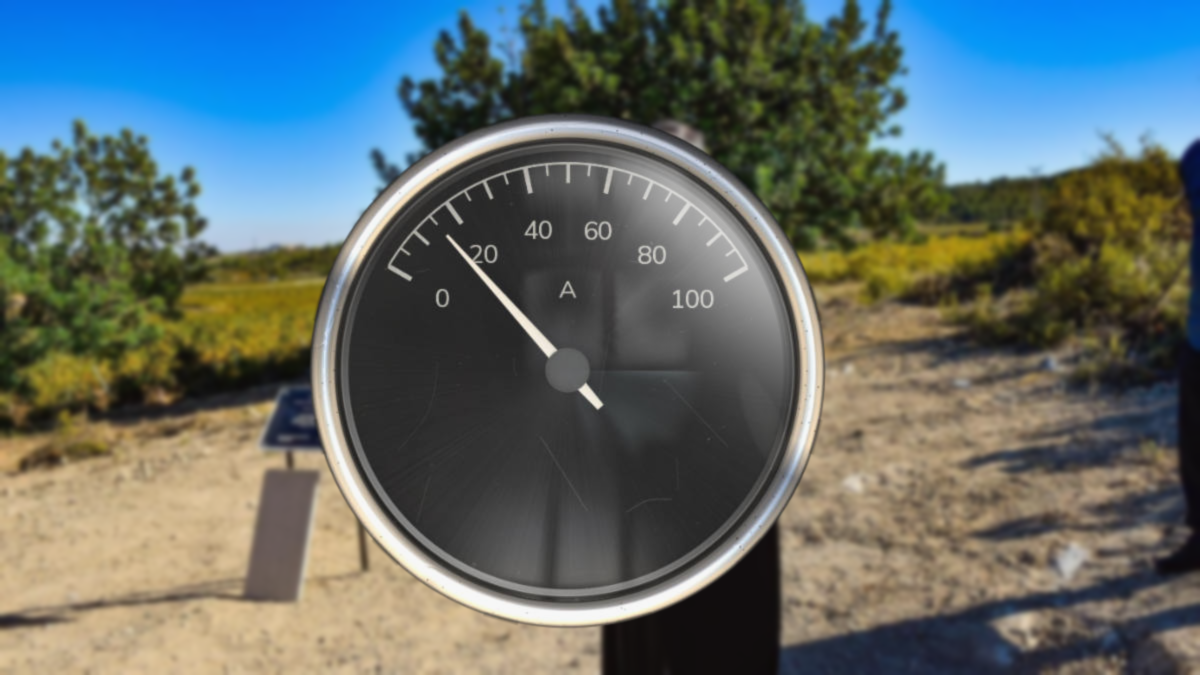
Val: 15 A
